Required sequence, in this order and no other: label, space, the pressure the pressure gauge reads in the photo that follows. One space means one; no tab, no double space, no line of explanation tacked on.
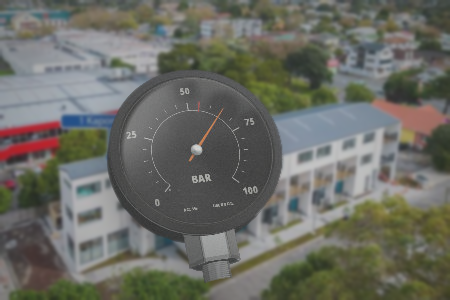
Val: 65 bar
